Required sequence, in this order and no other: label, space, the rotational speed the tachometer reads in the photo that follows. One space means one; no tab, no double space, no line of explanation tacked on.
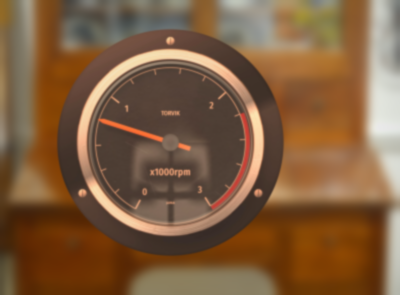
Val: 800 rpm
